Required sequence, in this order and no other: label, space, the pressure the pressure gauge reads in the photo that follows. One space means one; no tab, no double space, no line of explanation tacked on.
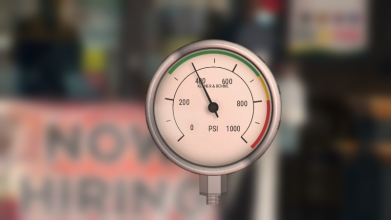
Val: 400 psi
